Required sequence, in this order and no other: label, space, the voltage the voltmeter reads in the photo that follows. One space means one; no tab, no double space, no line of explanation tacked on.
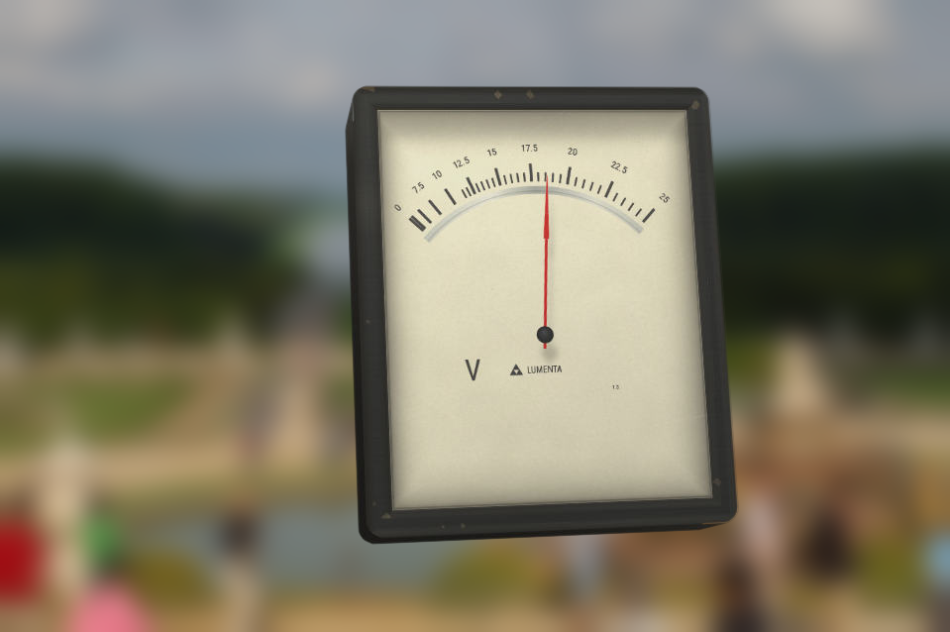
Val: 18.5 V
